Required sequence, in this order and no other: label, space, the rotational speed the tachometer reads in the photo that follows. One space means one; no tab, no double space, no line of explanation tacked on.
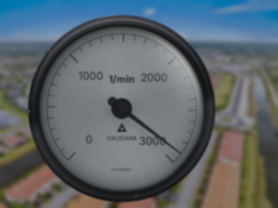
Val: 2900 rpm
